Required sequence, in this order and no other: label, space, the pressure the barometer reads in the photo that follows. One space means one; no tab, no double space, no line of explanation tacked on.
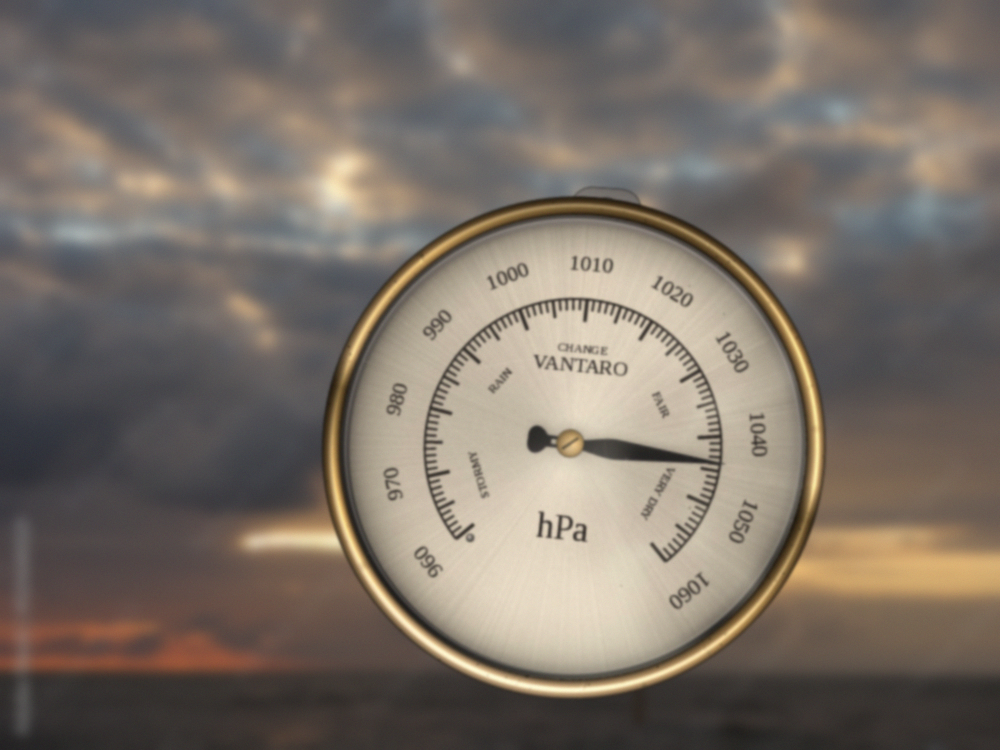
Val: 1044 hPa
